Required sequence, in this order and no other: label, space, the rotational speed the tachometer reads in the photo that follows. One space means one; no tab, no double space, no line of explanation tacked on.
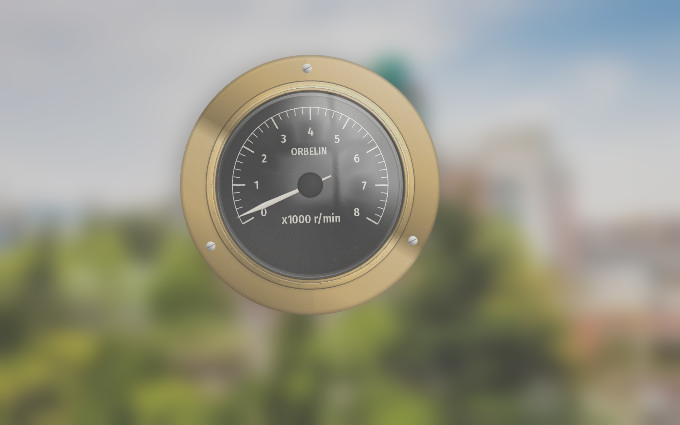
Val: 200 rpm
